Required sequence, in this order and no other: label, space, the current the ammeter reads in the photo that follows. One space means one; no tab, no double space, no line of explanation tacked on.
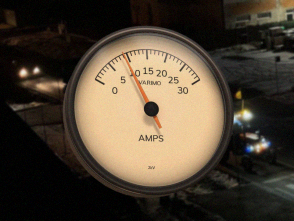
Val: 9 A
